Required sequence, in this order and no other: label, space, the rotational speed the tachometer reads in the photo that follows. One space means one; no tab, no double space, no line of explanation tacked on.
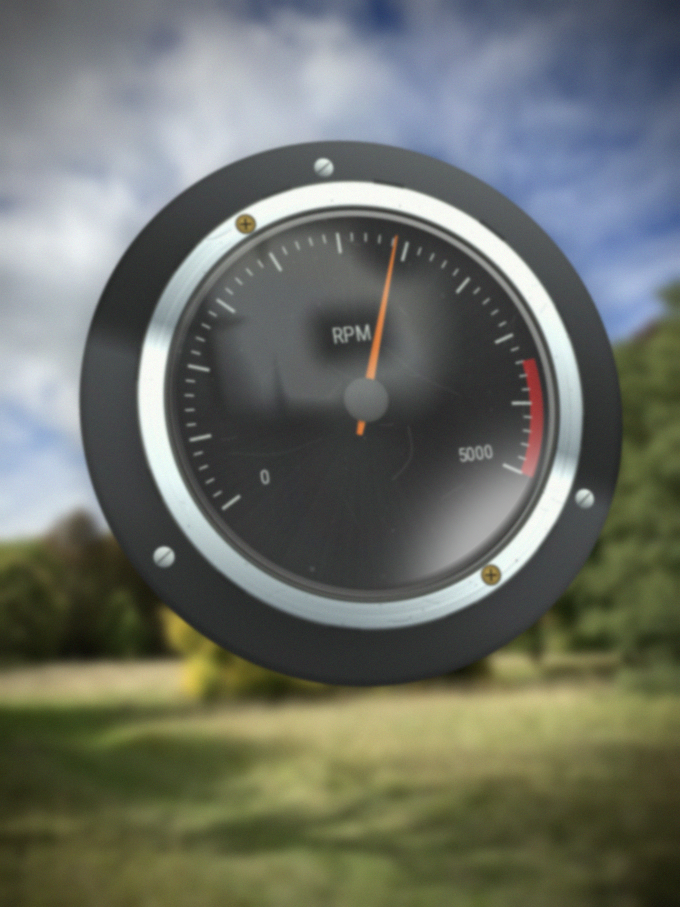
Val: 2900 rpm
